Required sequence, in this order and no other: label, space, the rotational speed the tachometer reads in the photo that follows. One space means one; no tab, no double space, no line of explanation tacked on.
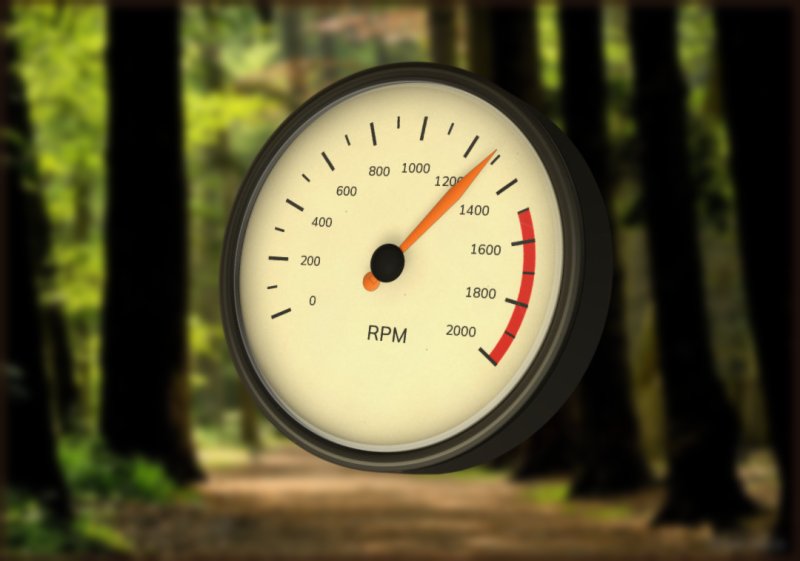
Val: 1300 rpm
